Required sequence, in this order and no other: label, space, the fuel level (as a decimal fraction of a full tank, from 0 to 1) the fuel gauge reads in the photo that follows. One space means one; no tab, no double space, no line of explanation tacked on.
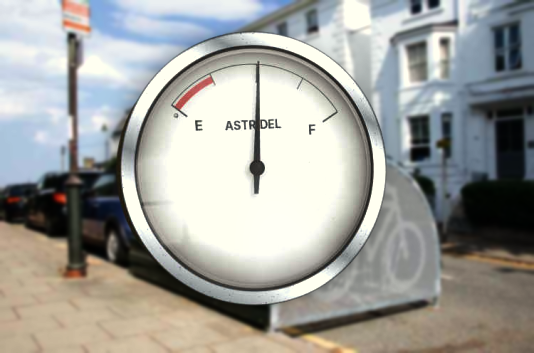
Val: 0.5
